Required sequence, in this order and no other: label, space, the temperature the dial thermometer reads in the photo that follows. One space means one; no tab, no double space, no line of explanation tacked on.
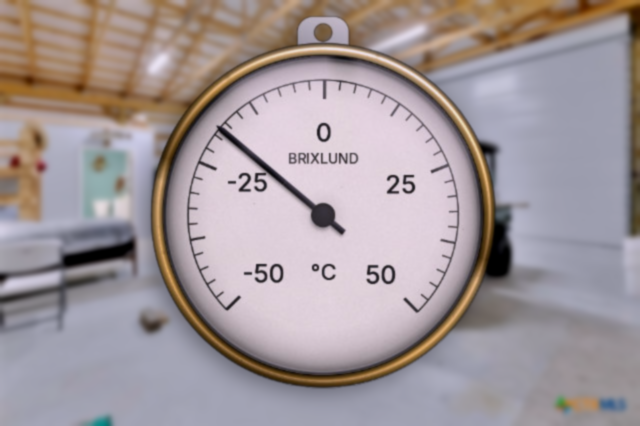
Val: -18.75 °C
